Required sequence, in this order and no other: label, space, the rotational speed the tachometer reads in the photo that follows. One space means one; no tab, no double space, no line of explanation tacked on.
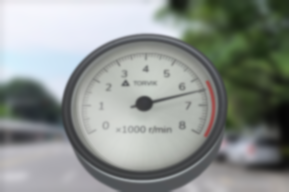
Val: 6500 rpm
